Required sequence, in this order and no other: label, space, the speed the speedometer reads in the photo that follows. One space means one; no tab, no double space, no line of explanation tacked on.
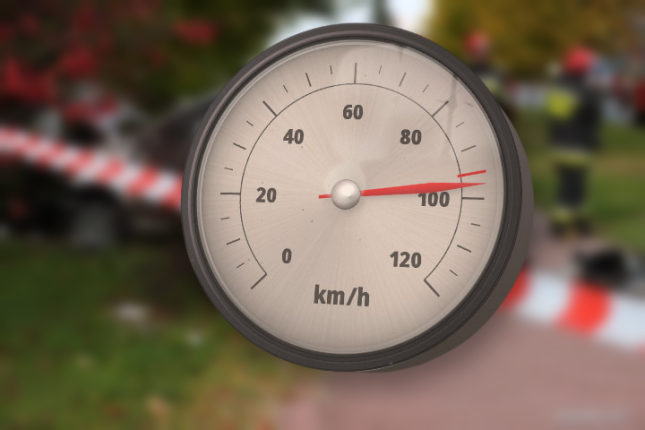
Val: 97.5 km/h
